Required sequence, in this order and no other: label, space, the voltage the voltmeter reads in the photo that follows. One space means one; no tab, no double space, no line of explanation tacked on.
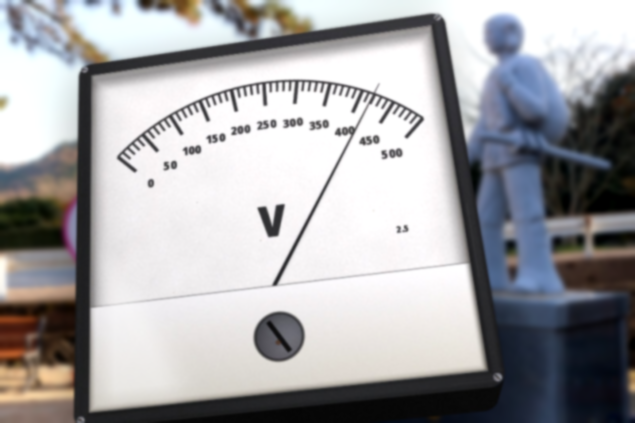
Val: 420 V
